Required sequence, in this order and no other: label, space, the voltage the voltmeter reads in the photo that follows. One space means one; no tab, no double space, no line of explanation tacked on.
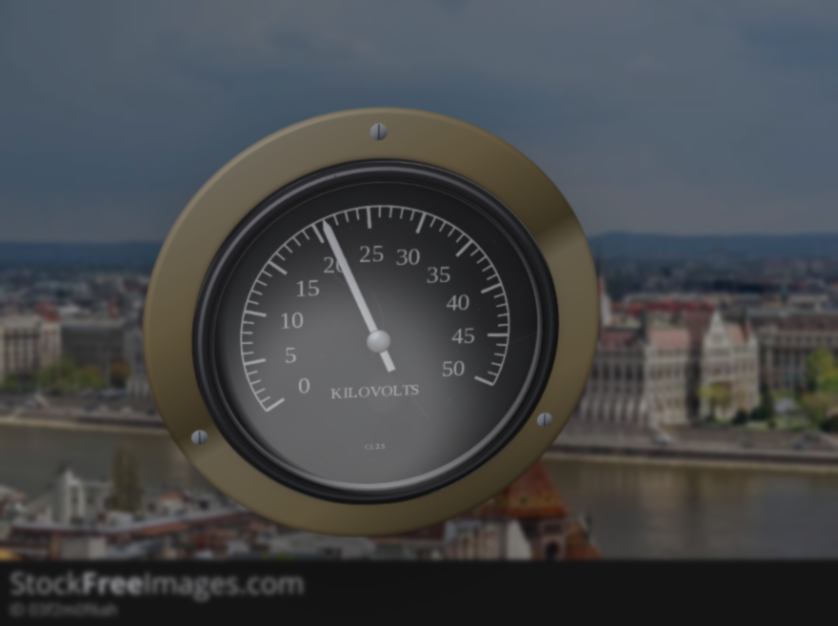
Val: 21 kV
